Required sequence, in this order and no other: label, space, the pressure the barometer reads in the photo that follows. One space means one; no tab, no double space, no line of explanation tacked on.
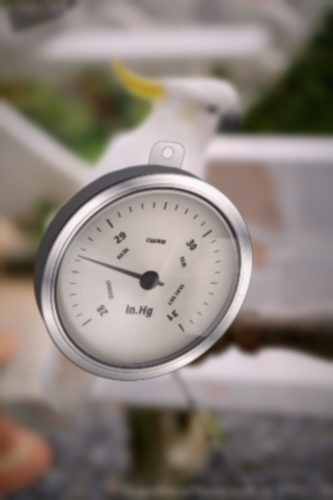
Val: 28.65 inHg
